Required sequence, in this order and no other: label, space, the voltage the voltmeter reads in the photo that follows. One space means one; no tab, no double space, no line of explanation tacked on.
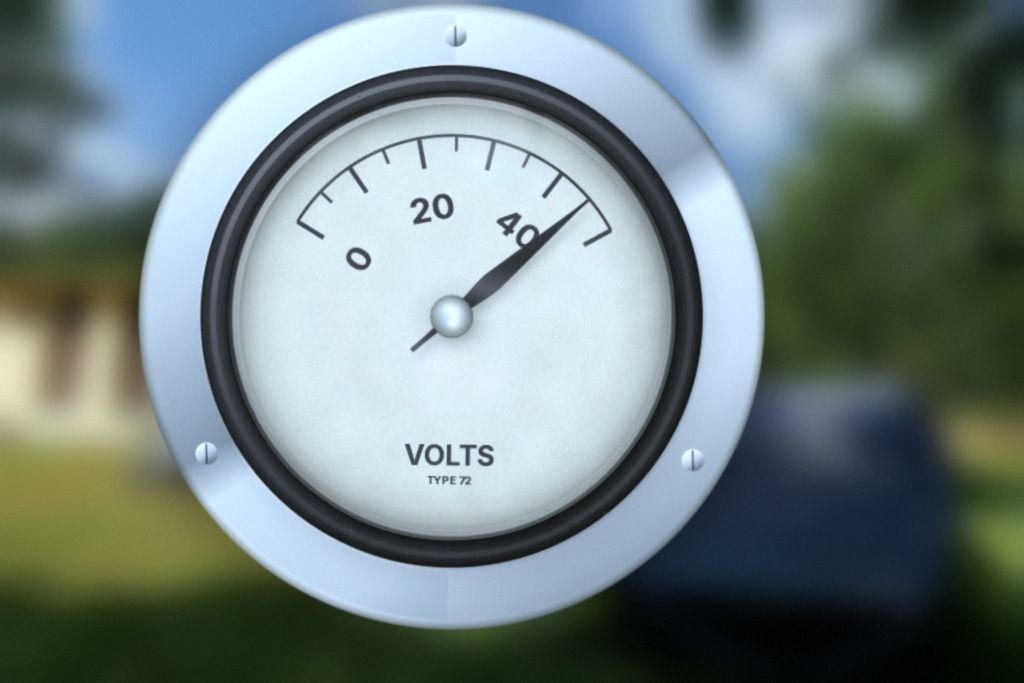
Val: 45 V
